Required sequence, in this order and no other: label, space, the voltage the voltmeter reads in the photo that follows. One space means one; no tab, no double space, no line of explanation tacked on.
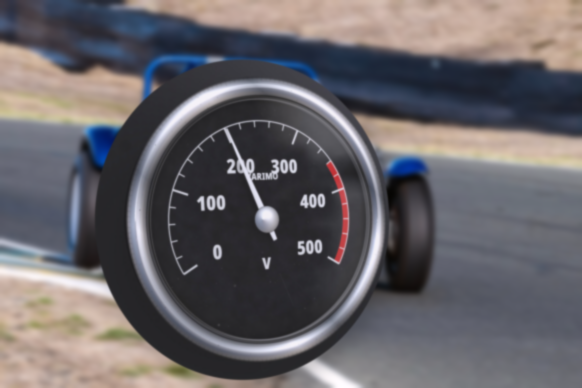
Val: 200 V
